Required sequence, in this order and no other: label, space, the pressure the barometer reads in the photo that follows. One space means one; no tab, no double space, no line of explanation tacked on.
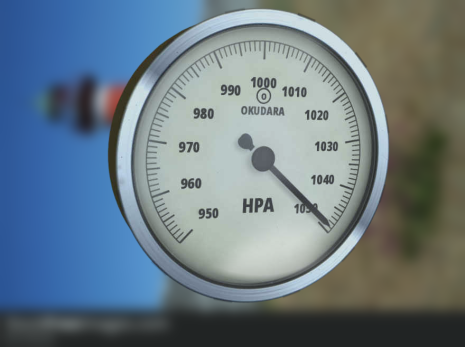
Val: 1049 hPa
